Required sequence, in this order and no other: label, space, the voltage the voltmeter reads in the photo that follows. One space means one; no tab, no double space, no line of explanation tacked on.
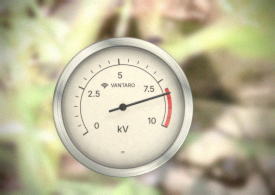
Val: 8.25 kV
